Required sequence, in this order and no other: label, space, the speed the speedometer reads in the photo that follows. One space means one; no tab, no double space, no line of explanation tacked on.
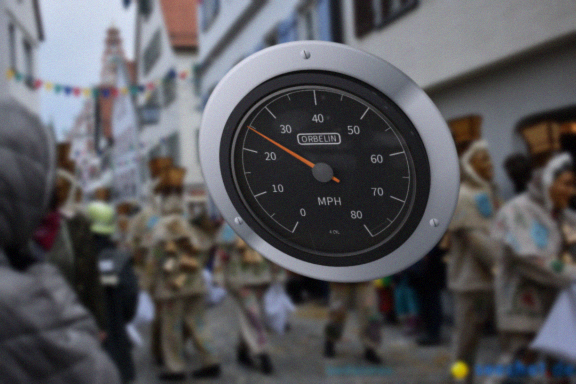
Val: 25 mph
